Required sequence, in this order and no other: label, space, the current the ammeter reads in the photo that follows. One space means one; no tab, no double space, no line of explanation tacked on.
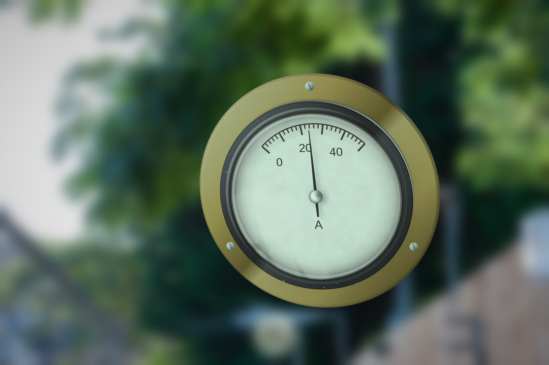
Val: 24 A
